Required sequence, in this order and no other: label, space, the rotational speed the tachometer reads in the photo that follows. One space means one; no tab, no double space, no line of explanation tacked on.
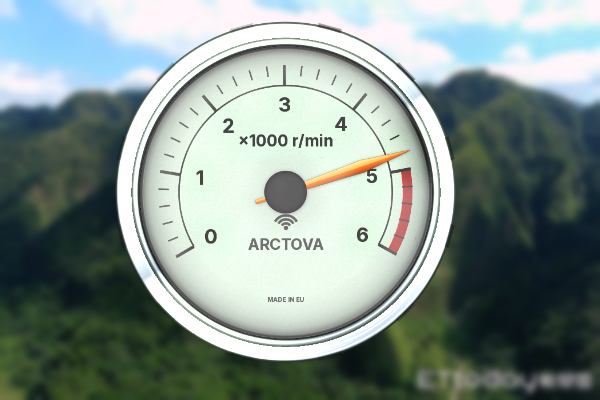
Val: 4800 rpm
